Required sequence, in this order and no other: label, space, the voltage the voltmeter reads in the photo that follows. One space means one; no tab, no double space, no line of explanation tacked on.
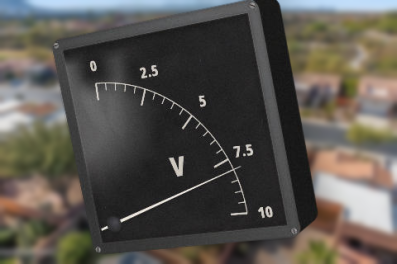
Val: 8 V
